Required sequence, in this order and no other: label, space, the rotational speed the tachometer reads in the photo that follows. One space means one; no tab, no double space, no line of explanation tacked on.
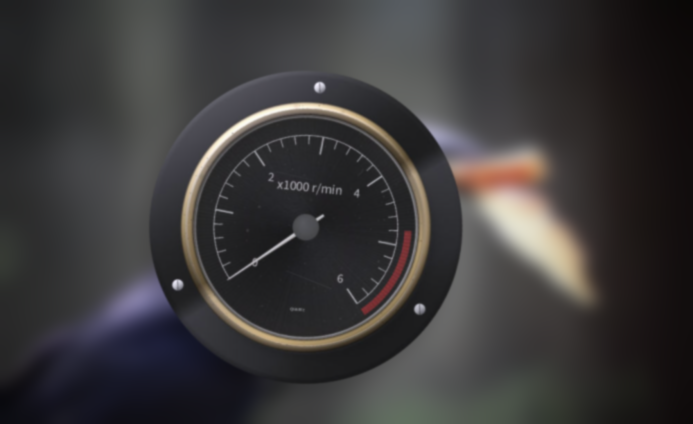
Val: 0 rpm
